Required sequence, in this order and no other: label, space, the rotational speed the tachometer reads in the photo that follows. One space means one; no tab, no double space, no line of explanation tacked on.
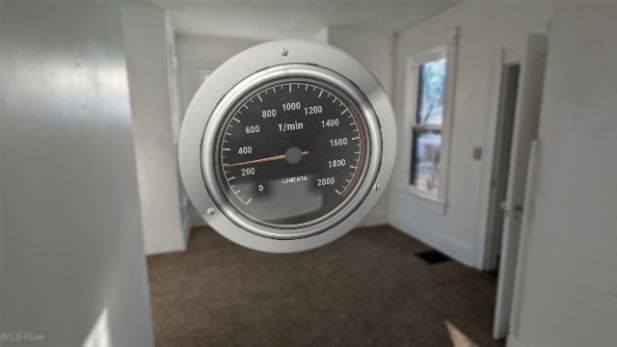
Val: 300 rpm
